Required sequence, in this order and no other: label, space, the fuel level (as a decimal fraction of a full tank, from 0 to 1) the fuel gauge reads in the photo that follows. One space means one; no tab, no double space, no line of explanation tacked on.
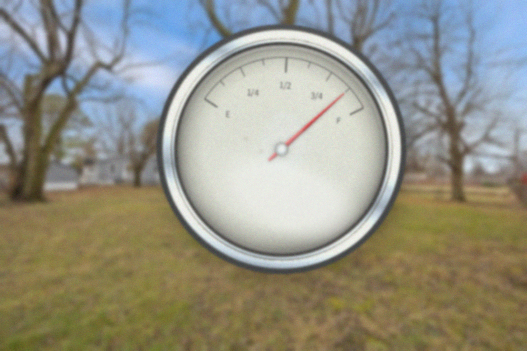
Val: 0.875
